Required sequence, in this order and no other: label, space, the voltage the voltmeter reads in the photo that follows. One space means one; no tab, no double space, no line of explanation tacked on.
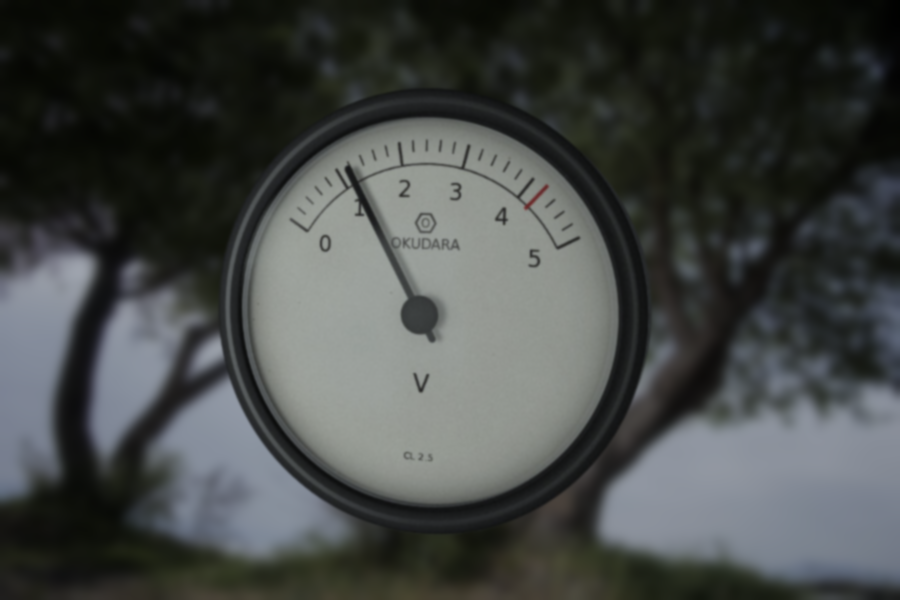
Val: 1.2 V
